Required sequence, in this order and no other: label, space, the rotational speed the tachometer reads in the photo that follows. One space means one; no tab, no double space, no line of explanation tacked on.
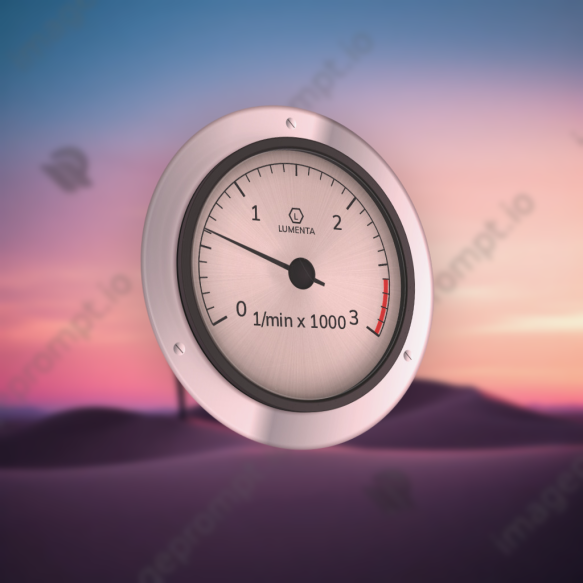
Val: 600 rpm
